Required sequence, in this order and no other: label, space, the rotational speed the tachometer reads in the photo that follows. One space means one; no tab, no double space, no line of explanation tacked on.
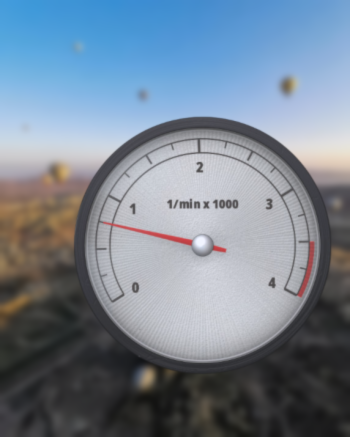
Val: 750 rpm
